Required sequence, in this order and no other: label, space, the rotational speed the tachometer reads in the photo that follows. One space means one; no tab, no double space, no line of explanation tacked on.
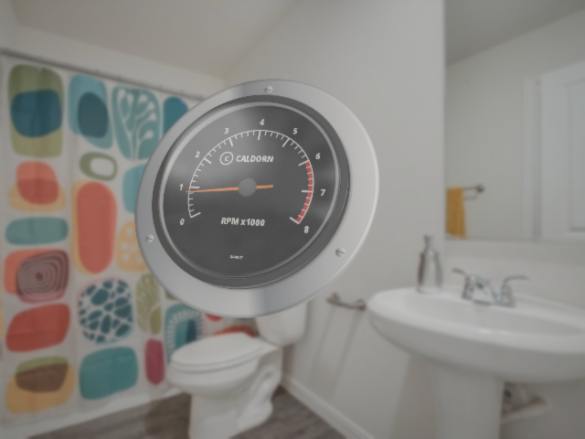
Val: 800 rpm
